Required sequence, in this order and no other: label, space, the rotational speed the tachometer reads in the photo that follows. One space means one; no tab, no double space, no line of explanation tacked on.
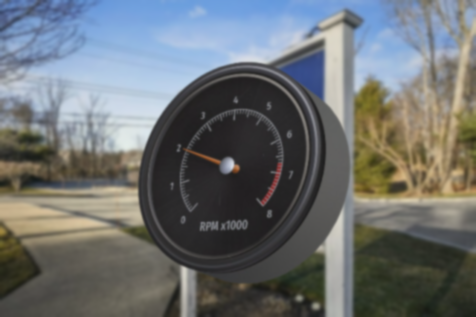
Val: 2000 rpm
